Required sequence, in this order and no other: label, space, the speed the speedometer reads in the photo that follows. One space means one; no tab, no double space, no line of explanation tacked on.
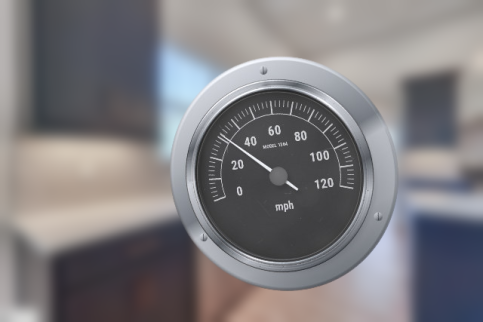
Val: 32 mph
